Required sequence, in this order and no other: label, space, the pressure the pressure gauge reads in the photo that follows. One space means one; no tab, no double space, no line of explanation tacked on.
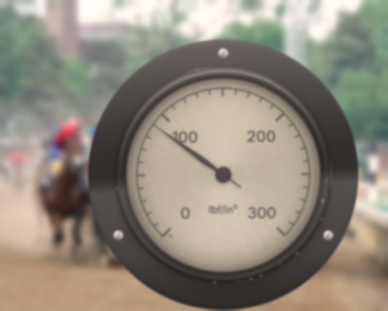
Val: 90 psi
